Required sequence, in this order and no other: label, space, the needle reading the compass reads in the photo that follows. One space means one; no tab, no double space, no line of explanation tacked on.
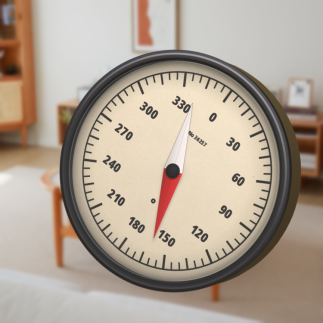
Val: 160 °
